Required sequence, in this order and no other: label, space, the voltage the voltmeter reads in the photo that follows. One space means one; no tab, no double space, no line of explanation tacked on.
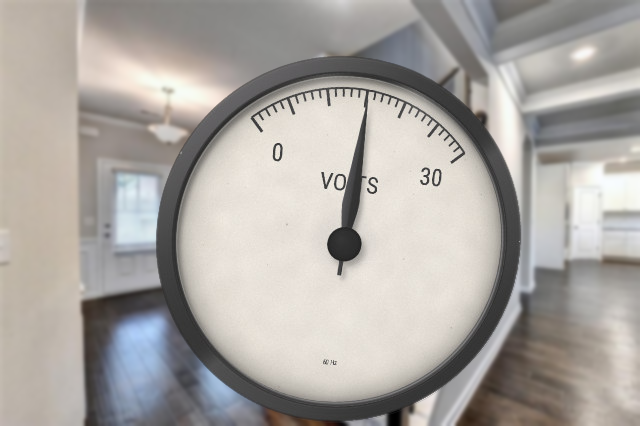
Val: 15 V
